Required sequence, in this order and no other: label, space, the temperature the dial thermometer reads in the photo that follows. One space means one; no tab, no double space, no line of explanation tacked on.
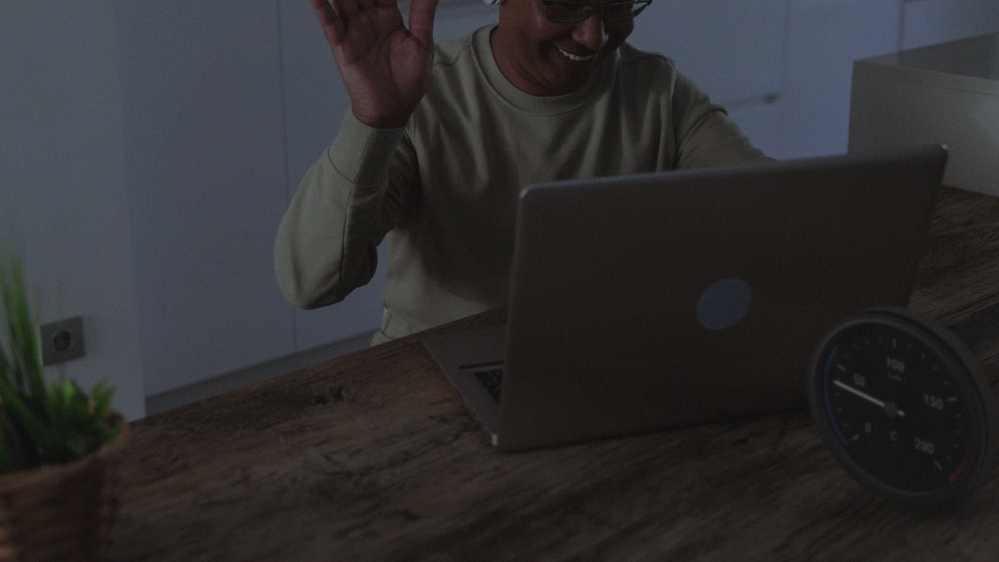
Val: 40 °C
